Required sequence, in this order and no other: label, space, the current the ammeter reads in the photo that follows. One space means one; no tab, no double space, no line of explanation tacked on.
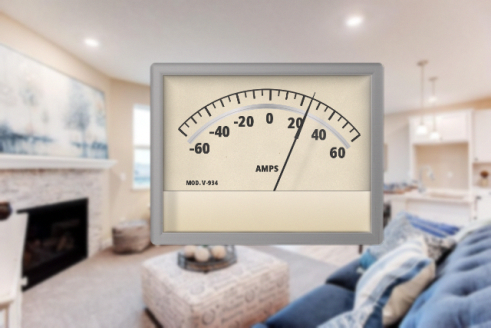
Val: 25 A
